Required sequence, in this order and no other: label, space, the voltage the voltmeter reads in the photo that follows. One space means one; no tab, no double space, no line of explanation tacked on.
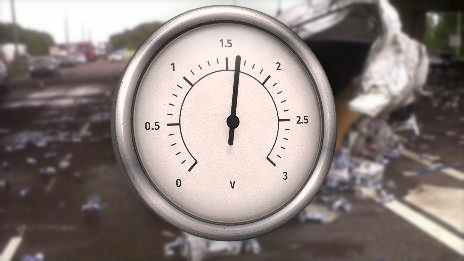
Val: 1.6 V
